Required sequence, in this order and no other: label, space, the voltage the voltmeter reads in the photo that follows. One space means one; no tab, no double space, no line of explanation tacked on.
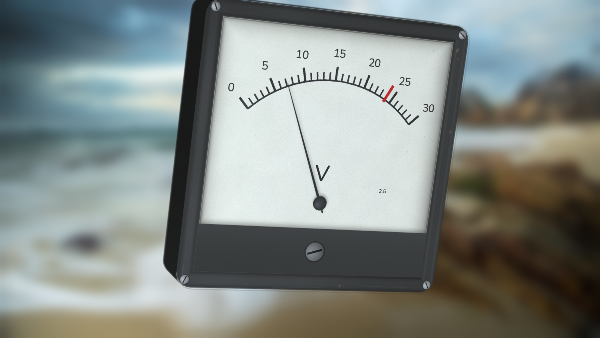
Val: 7 V
